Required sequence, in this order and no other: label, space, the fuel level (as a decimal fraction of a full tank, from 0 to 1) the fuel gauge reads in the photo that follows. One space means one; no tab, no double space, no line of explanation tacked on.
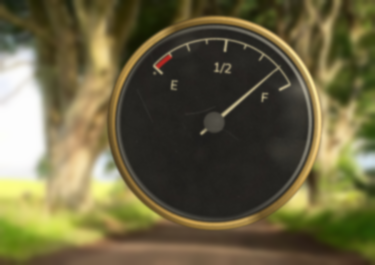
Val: 0.875
